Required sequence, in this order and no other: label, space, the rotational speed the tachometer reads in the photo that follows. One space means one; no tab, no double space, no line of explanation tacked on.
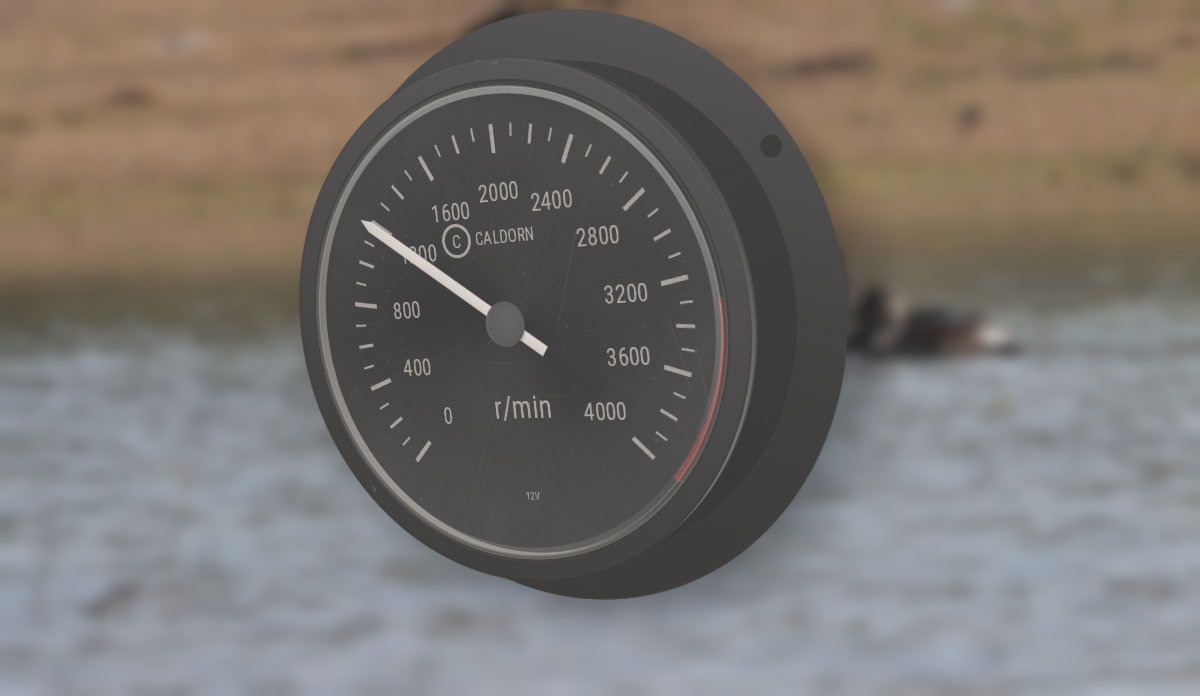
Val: 1200 rpm
